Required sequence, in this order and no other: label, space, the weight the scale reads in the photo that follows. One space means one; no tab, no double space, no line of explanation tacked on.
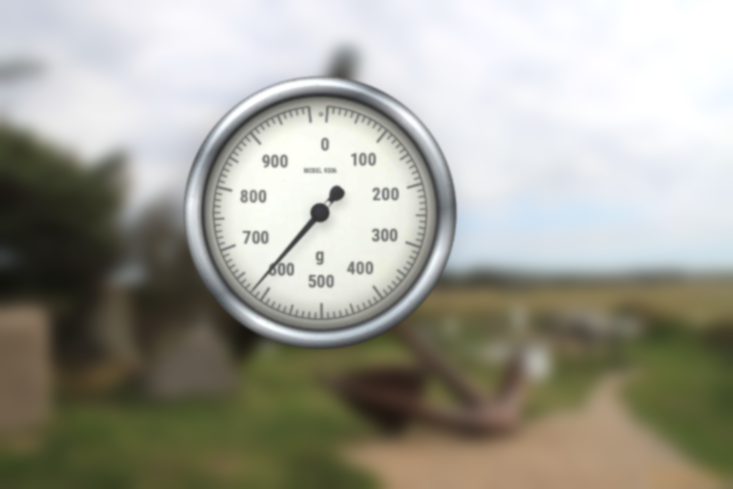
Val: 620 g
